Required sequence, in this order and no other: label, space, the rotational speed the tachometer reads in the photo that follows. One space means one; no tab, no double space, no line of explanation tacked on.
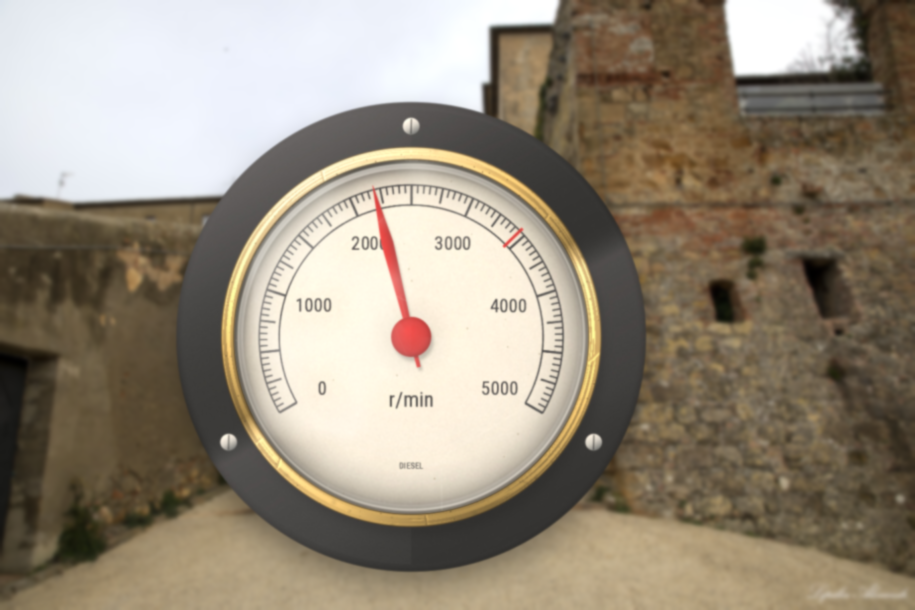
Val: 2200 rpm
